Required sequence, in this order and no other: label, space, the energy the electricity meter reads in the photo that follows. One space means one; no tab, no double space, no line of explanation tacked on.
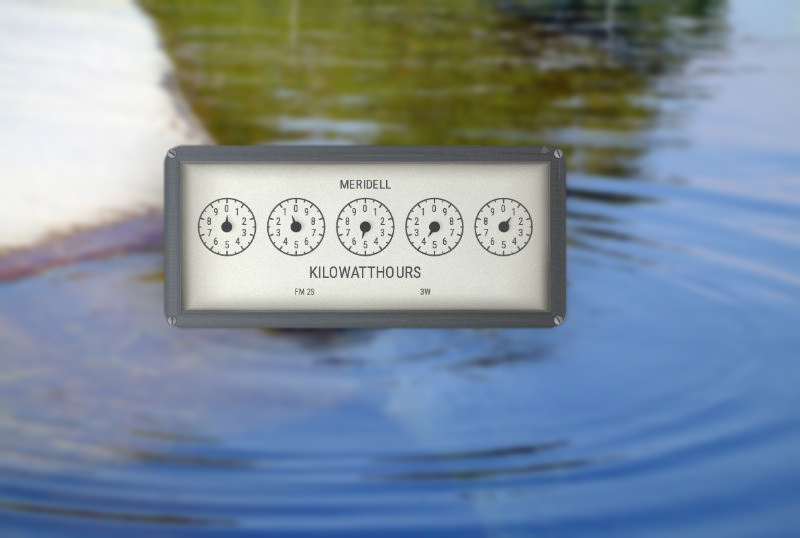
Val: 541 kWh
